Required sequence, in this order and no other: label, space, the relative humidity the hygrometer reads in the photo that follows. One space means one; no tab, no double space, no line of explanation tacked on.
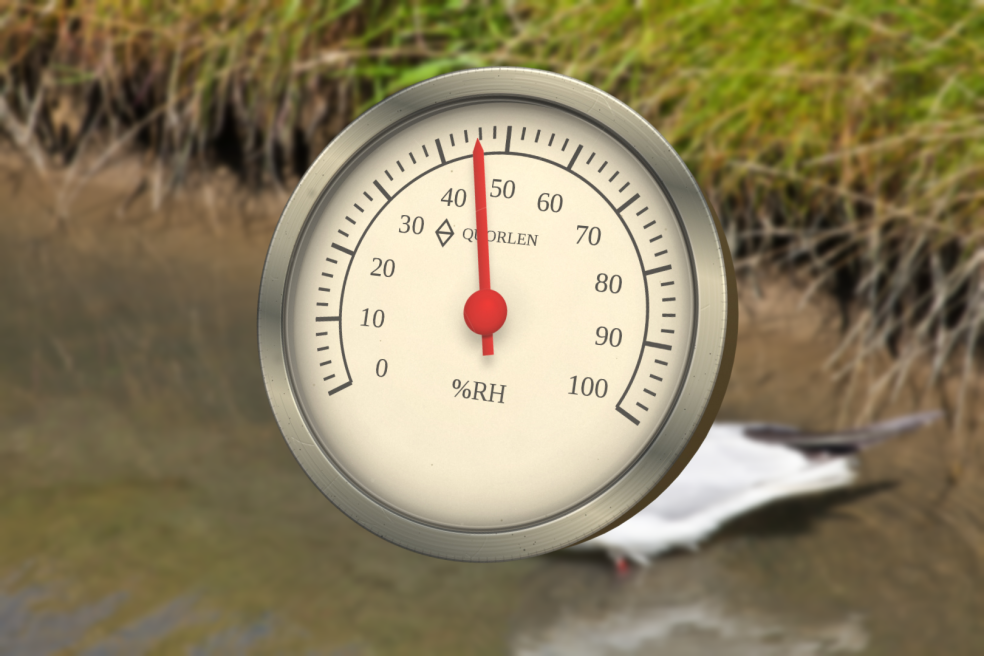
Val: 46 %
